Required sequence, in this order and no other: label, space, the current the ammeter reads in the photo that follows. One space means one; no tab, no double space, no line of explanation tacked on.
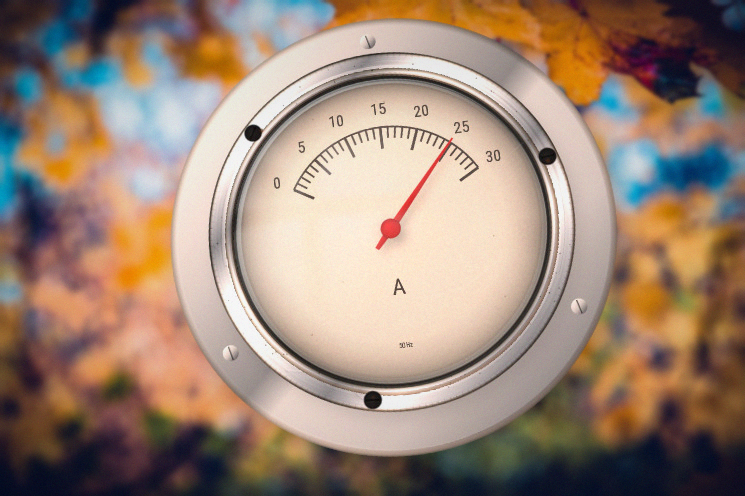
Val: 25 A
